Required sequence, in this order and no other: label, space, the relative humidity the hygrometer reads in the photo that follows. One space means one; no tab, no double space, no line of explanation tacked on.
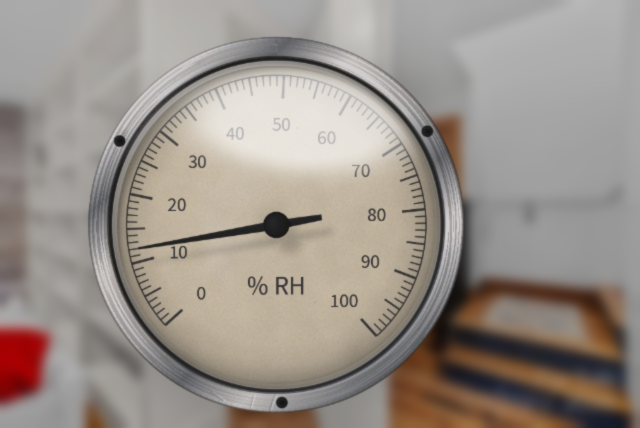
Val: 12 %
